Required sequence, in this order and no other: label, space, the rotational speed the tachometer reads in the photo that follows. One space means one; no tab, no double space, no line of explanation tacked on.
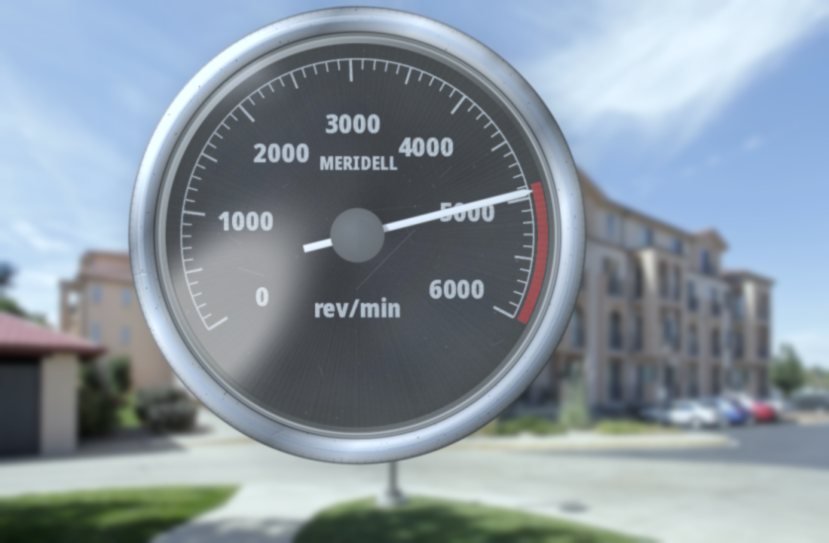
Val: 4950 rpm
